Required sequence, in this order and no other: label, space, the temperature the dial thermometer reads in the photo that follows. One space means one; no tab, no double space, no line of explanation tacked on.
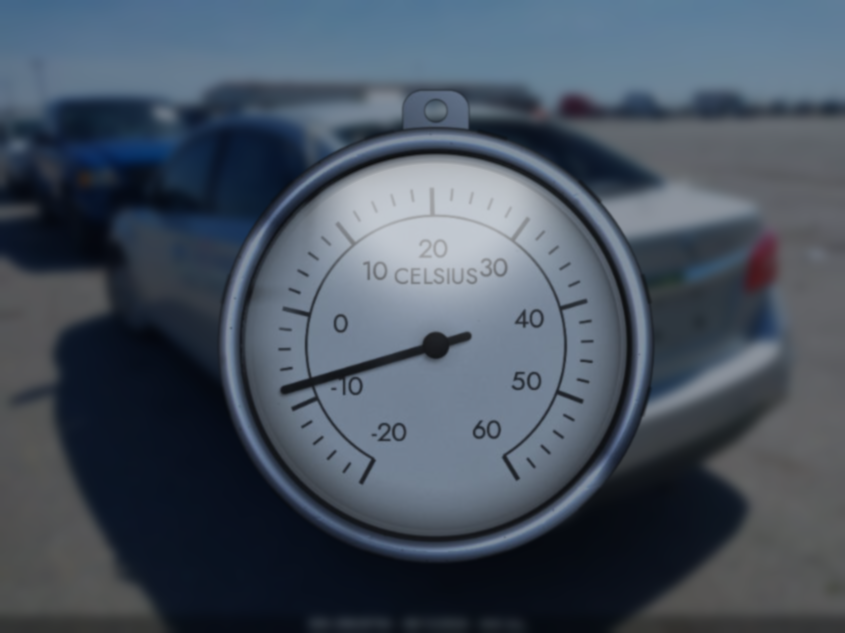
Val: -8 °C
